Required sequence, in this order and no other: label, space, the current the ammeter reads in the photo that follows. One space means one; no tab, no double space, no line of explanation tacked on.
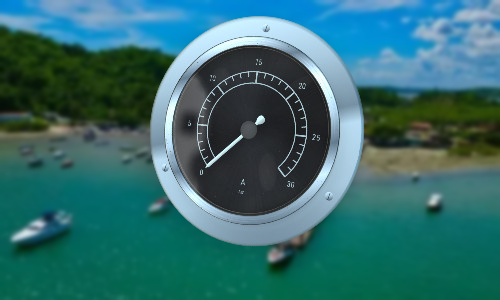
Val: 0 A
